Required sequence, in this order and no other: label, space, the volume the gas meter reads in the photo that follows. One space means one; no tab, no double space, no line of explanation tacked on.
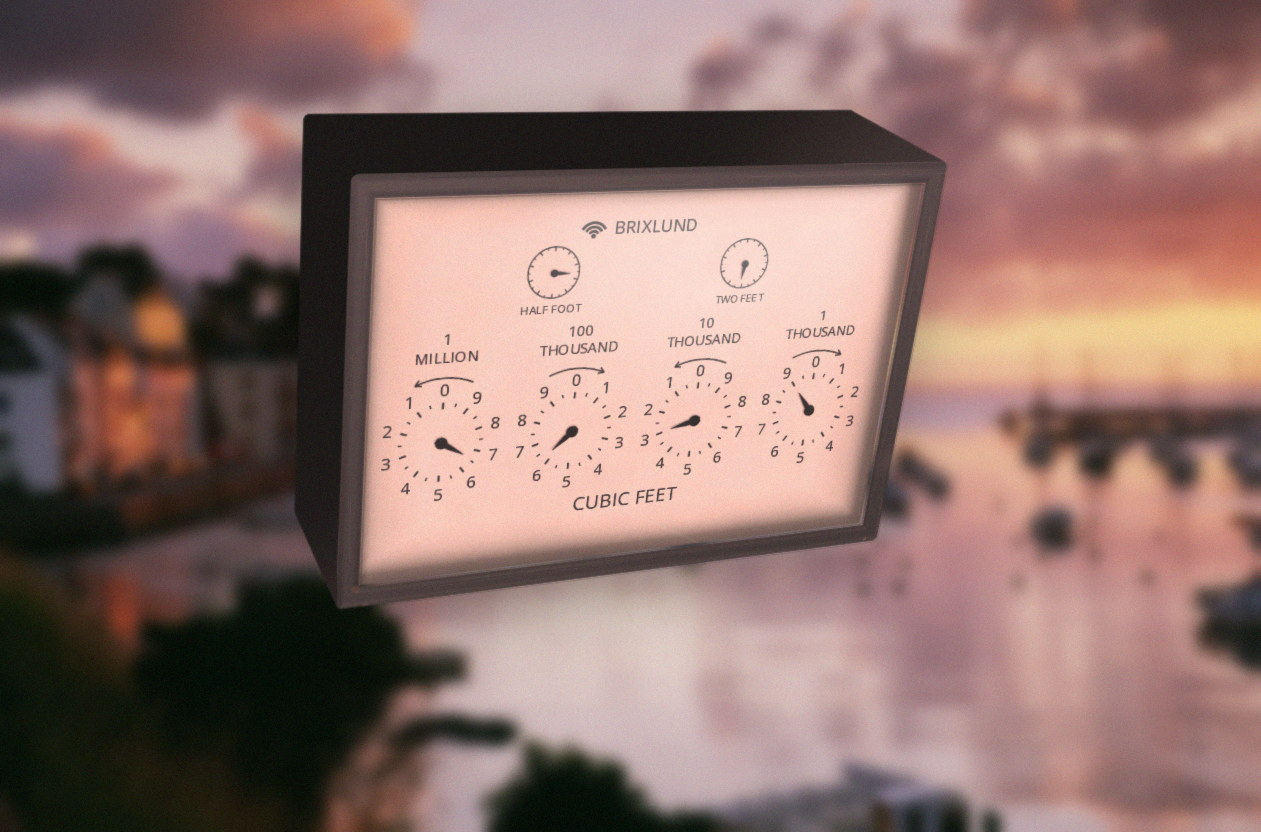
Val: 662900 ft³
